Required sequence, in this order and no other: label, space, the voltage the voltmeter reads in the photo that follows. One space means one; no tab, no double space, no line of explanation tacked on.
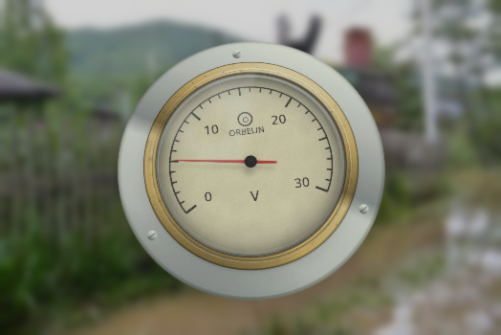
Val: 5 V
